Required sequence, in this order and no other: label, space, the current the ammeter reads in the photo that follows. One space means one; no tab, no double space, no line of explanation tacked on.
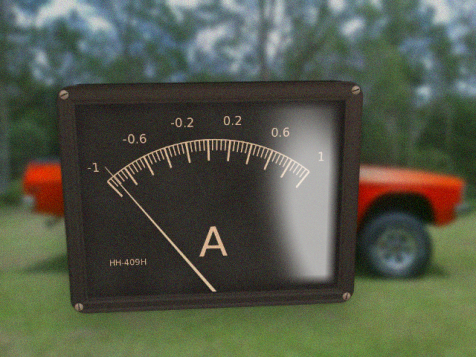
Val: -0.92 A
